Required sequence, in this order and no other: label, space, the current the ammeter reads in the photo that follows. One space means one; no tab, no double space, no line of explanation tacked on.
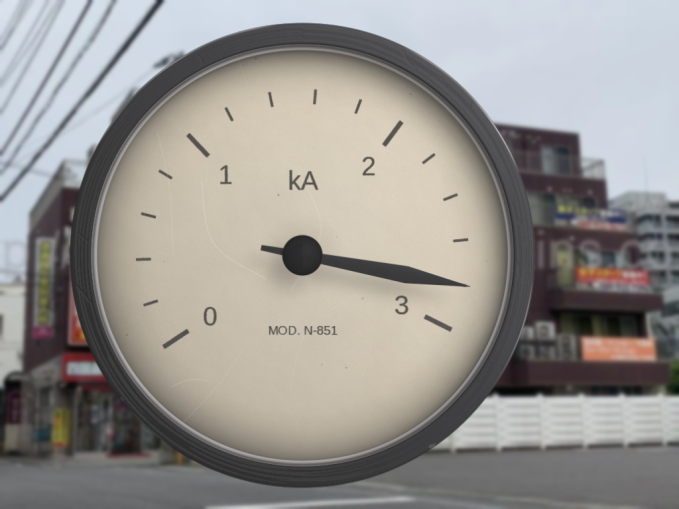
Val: 2.8 kA
